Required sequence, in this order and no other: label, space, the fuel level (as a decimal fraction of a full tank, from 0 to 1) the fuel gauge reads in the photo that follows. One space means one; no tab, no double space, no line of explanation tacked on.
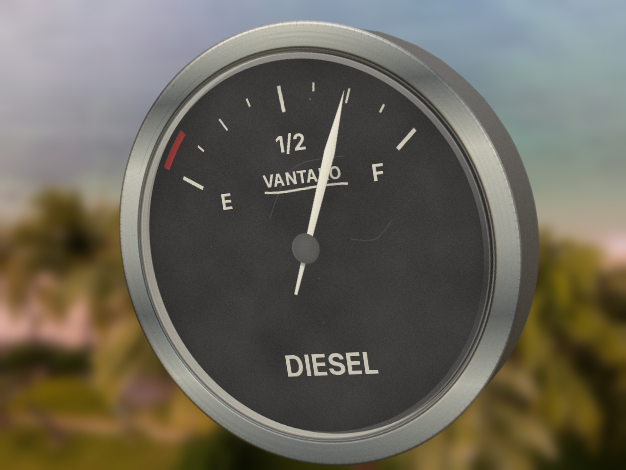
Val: 0.75
